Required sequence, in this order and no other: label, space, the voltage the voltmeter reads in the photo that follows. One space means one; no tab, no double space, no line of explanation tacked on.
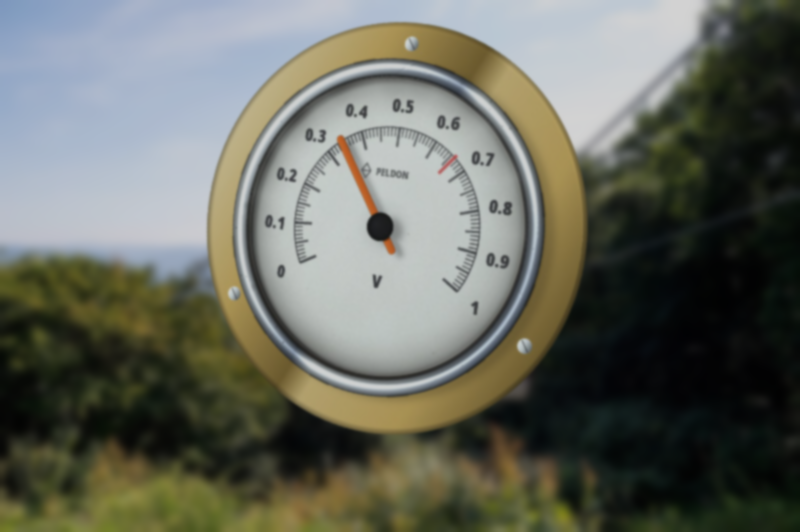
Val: 0.35 V
